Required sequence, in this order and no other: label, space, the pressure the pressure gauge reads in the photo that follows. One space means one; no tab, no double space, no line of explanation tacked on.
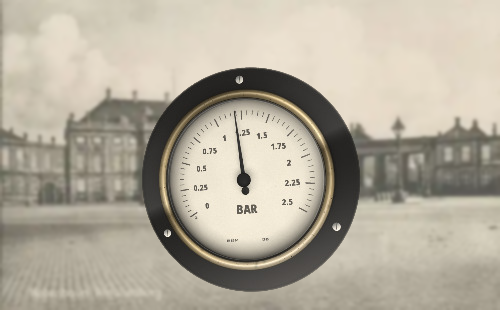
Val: 1.2 bar
